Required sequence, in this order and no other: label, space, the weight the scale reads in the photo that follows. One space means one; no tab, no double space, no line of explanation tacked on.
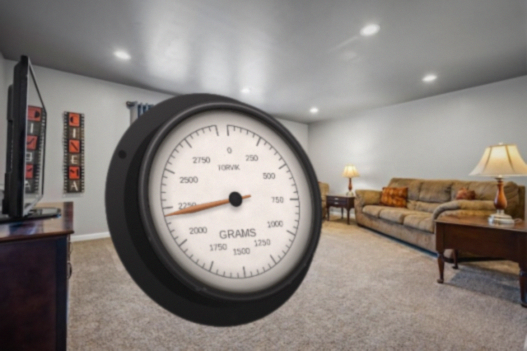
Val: 2200 g
